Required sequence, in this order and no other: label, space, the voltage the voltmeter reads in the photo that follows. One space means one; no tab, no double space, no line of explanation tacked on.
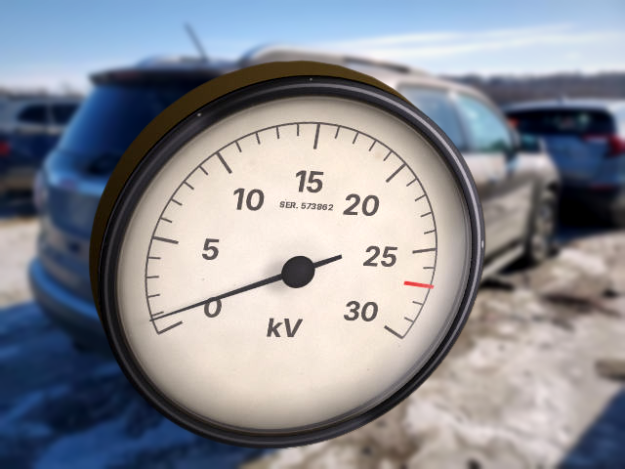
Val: 1 kV
